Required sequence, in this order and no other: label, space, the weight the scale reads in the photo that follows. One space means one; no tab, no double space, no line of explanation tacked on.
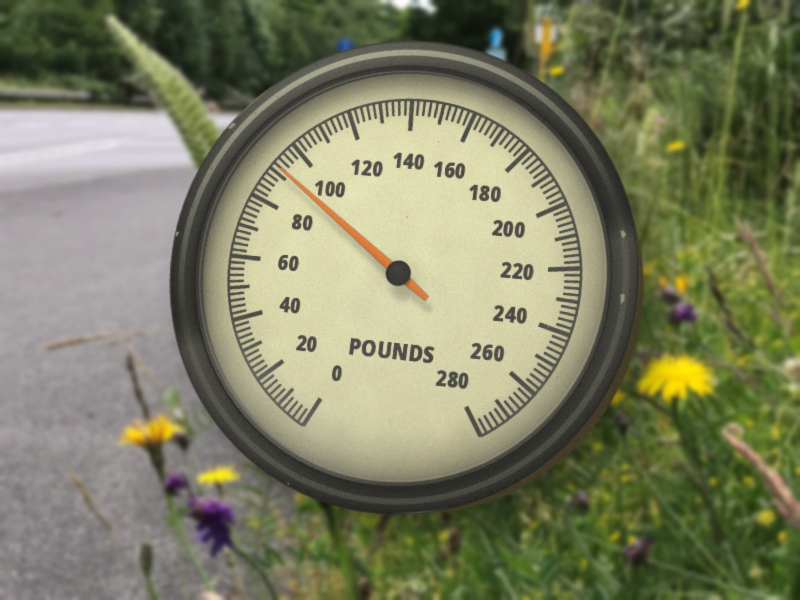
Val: 92 lb
